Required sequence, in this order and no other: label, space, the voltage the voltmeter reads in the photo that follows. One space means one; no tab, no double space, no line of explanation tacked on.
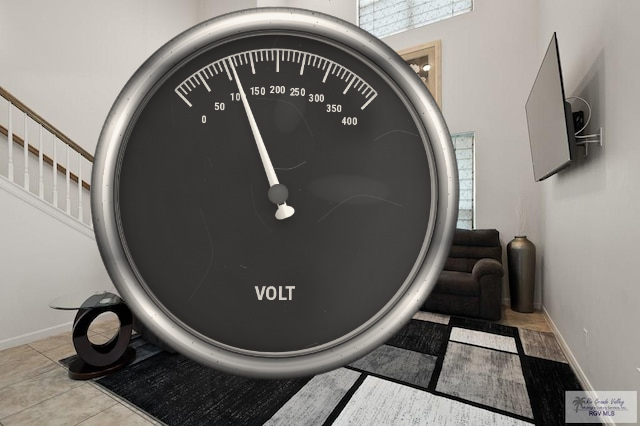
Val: 110 V
